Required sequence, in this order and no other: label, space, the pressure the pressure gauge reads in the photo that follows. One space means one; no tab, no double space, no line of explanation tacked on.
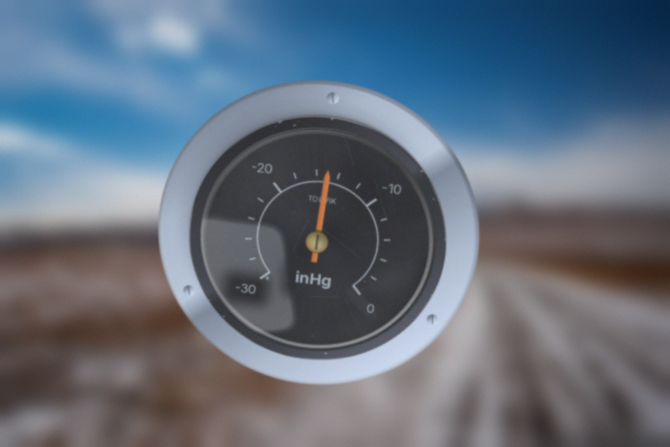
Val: -15 inHg
